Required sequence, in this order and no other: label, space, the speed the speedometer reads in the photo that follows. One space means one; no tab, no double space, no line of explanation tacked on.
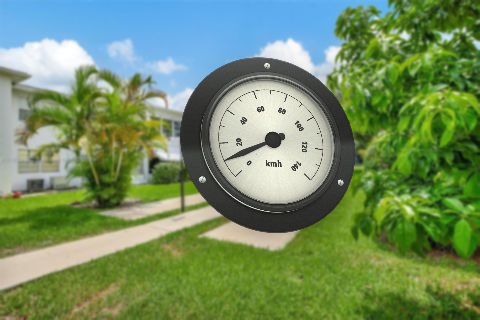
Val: 10 km/h
